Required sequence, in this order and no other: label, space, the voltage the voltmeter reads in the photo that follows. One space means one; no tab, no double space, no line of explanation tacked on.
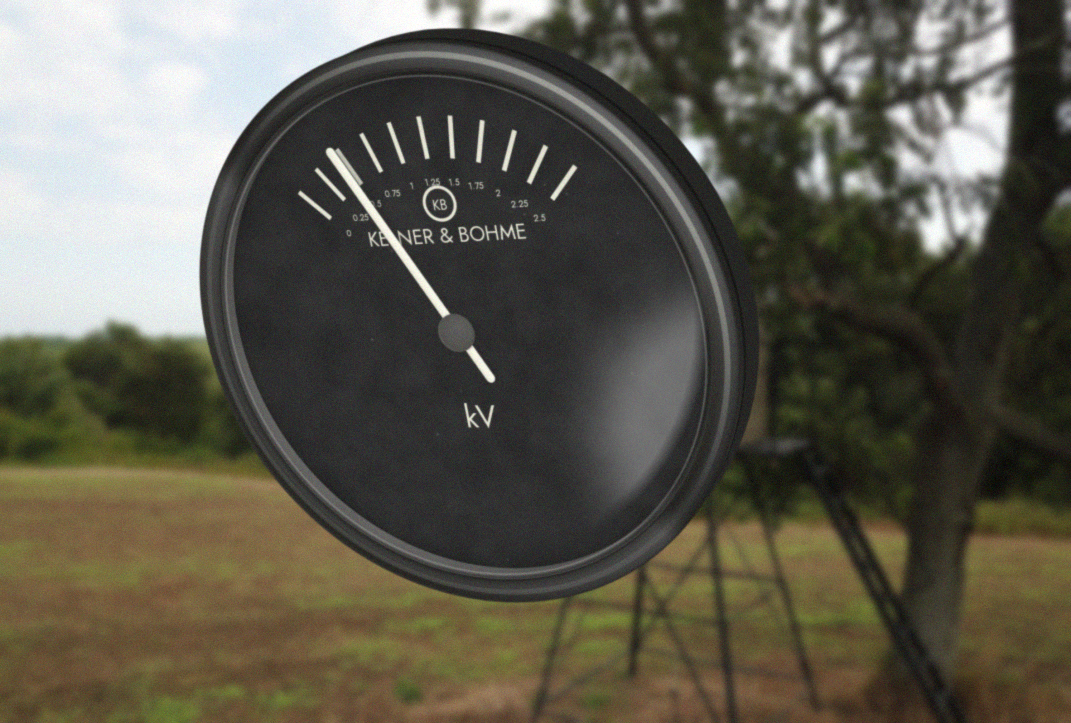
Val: 0.5 kV
